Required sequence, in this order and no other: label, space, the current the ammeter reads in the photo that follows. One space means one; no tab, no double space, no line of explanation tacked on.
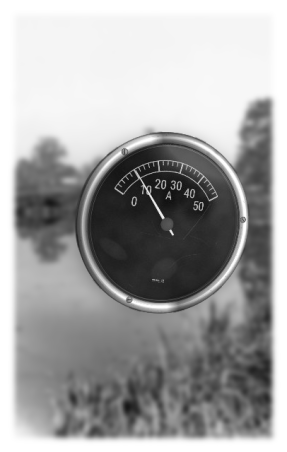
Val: 10 A
